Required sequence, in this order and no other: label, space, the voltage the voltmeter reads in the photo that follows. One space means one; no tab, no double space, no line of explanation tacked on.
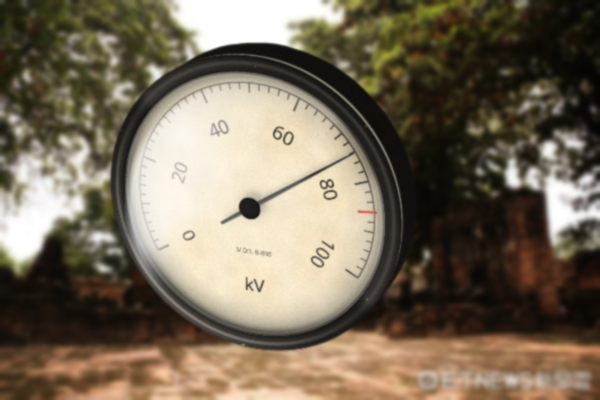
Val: 74 kV
